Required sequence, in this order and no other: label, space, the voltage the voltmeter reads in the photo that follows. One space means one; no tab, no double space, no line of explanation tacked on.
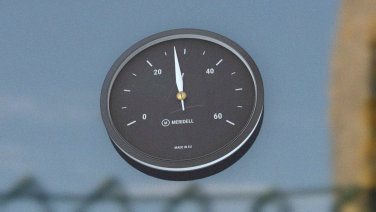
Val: 27.5 V
